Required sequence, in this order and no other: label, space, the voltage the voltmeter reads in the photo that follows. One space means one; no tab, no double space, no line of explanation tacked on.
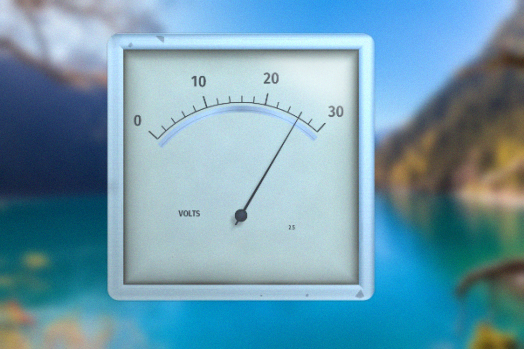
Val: 26 V
